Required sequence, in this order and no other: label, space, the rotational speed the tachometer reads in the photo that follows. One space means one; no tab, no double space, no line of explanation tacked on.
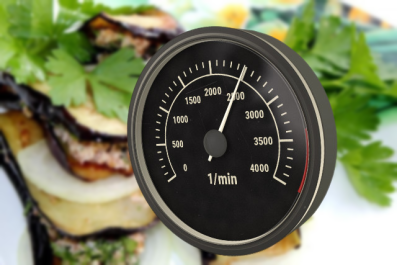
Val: 2500 rpm
